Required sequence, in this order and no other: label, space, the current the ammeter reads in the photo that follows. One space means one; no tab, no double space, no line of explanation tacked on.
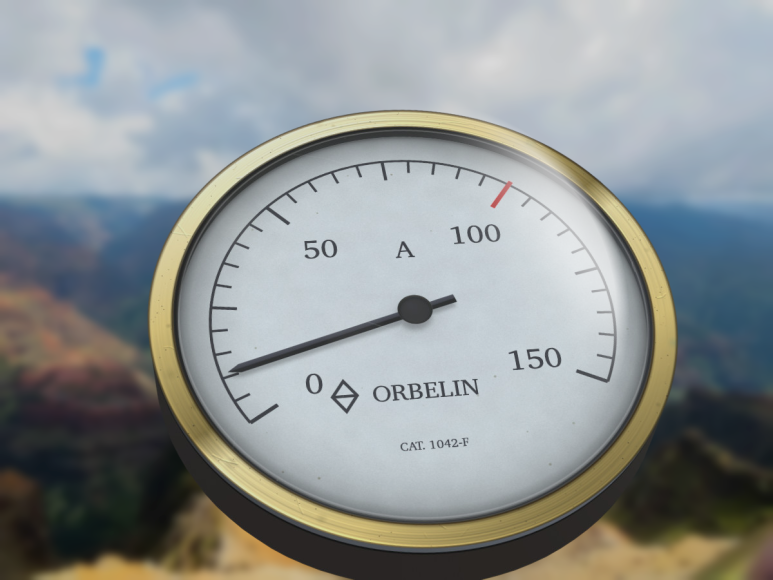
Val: 10 A
